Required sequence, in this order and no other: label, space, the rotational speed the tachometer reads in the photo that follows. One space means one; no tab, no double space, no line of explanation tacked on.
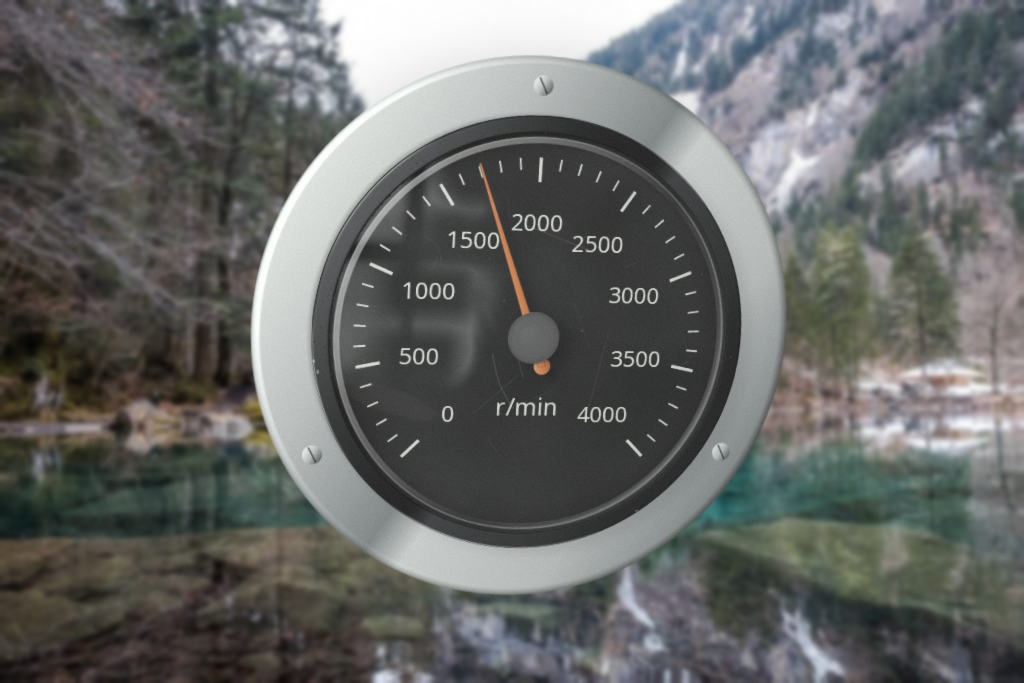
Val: 1700 rpm
